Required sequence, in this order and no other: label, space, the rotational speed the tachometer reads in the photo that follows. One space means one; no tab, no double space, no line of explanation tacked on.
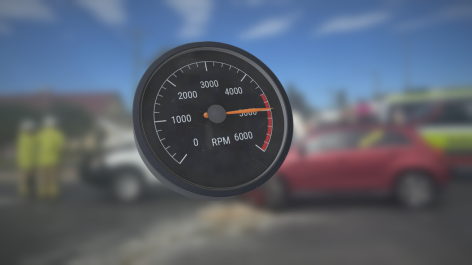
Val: 5000 rpm
